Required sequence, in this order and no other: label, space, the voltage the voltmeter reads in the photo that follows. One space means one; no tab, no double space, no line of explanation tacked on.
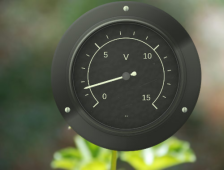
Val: 1.5 V
